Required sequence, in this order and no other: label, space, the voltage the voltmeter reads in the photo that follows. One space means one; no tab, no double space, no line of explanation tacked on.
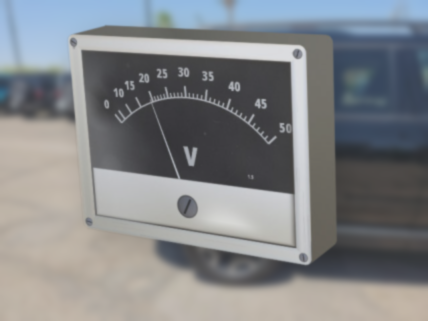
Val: 20 V
